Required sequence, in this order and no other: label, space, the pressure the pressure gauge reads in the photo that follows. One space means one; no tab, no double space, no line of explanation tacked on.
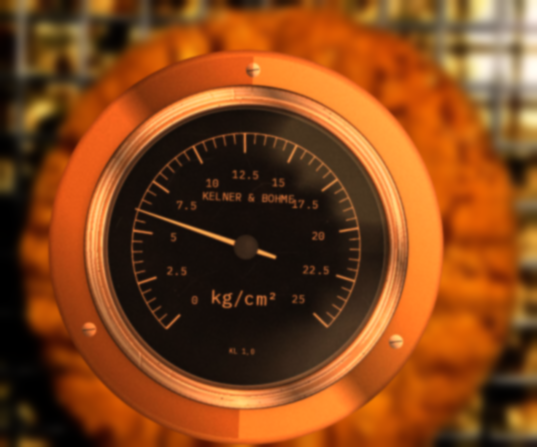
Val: 6 kg/cm²
